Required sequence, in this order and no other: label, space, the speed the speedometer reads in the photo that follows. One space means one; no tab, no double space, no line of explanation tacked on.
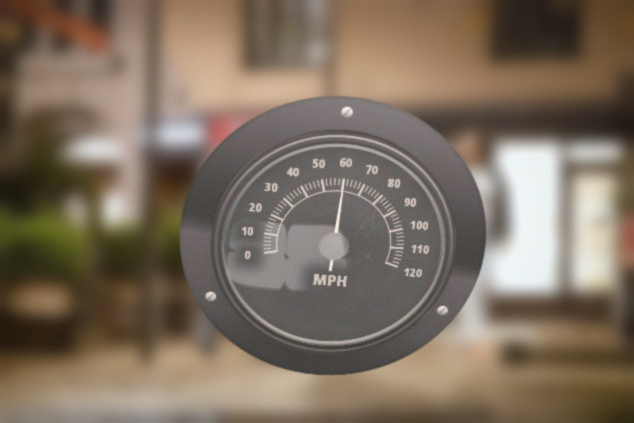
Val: 60 mph
